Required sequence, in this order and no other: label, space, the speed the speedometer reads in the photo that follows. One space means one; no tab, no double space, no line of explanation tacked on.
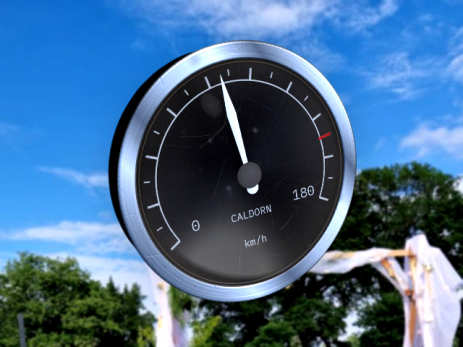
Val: 85 km/h
